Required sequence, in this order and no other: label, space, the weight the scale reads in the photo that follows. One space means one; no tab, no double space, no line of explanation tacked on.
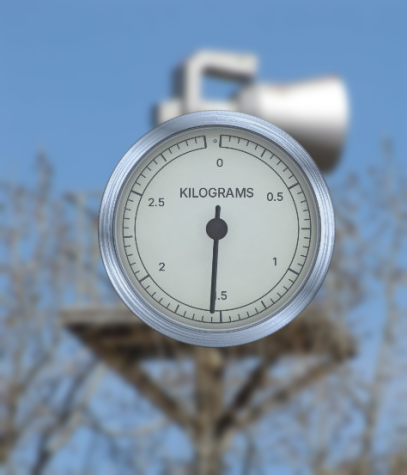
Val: 1.55 kg
